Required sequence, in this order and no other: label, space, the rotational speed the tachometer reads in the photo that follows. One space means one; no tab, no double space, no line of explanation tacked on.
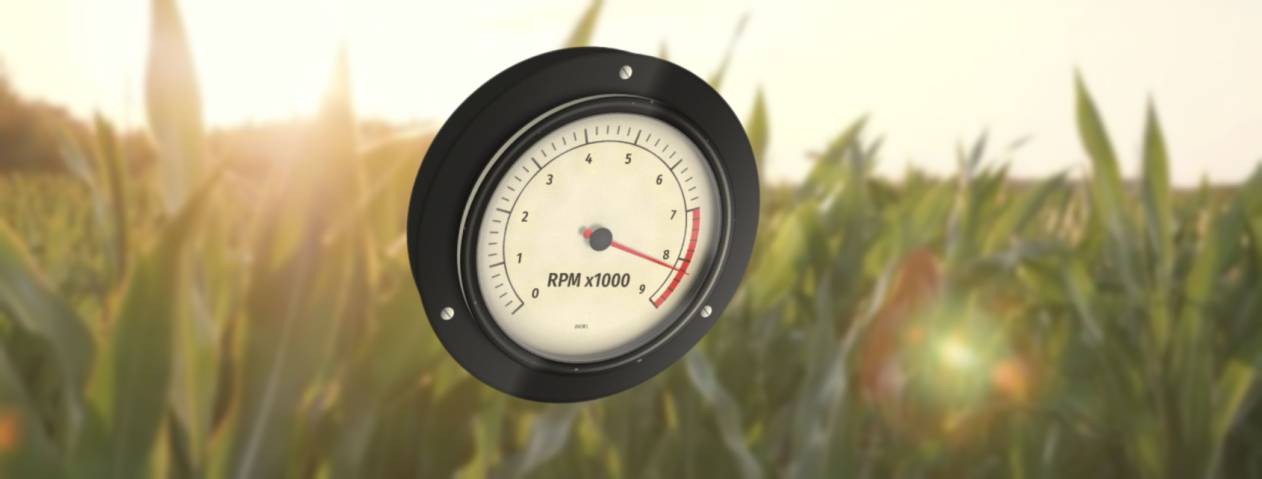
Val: 8200 rpm
